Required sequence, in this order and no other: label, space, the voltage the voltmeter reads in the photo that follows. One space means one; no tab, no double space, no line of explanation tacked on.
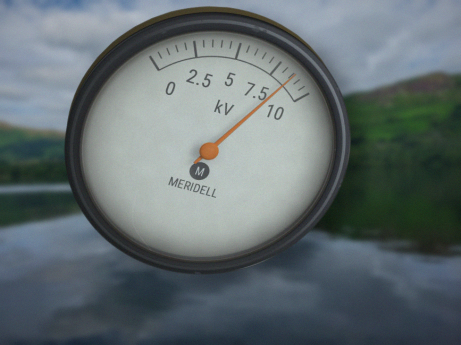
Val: 8.5 kV
